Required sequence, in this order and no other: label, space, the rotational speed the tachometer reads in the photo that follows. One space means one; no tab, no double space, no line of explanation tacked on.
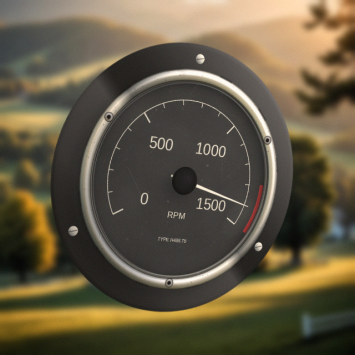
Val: 1400 rpm
